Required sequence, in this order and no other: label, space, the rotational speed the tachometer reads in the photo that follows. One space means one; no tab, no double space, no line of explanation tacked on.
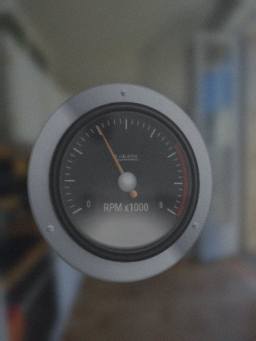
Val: 3000 rpm
